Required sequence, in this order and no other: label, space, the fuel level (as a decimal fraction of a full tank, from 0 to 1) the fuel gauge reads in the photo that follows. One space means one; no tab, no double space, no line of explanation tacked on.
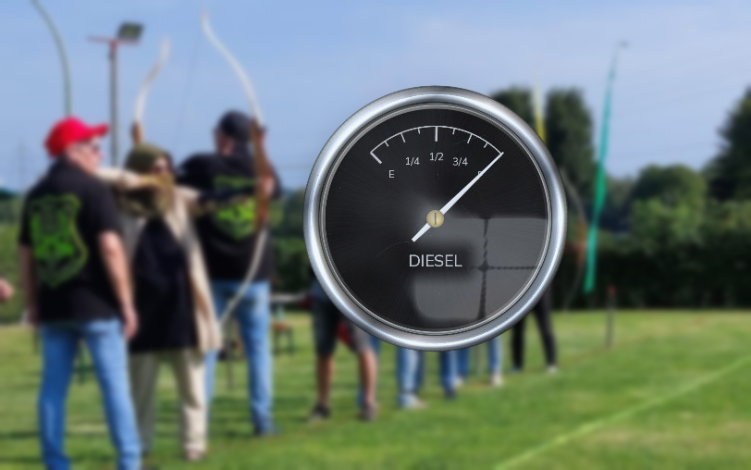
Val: 1
